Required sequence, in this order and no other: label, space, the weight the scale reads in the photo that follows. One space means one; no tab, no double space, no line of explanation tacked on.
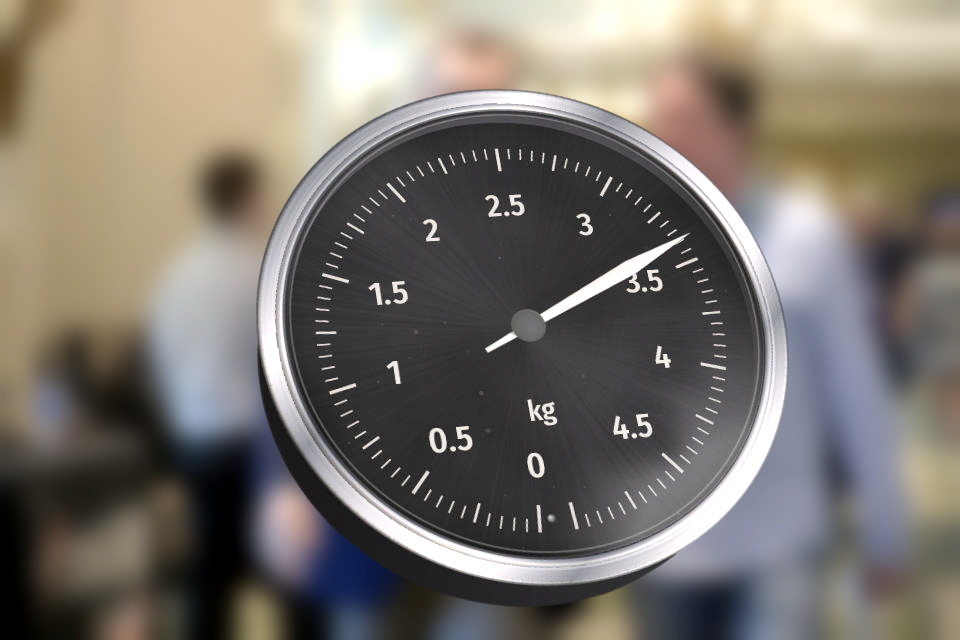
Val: 3.4 kg
